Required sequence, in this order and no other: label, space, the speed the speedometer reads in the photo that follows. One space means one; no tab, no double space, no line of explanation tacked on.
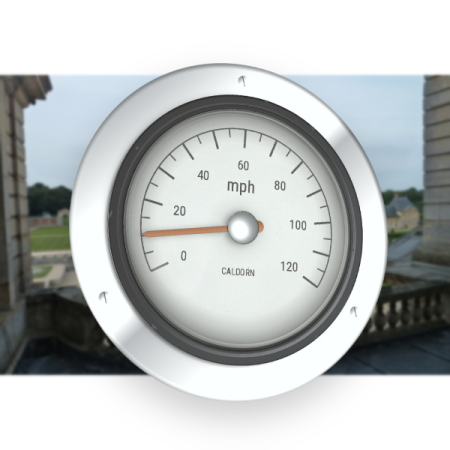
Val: 10 mph
